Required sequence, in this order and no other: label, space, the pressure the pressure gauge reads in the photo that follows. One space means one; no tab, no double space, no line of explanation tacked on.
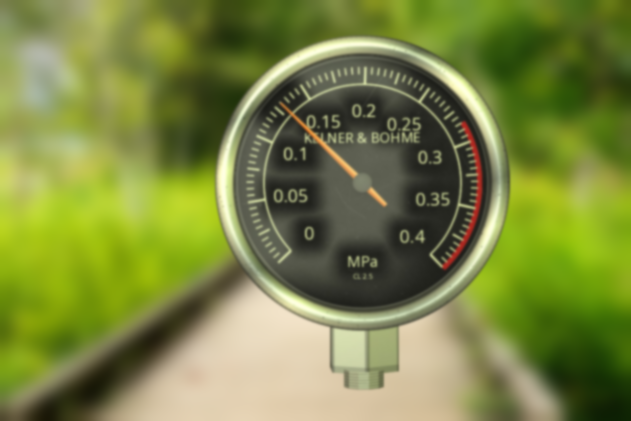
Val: 0.13 MPa
